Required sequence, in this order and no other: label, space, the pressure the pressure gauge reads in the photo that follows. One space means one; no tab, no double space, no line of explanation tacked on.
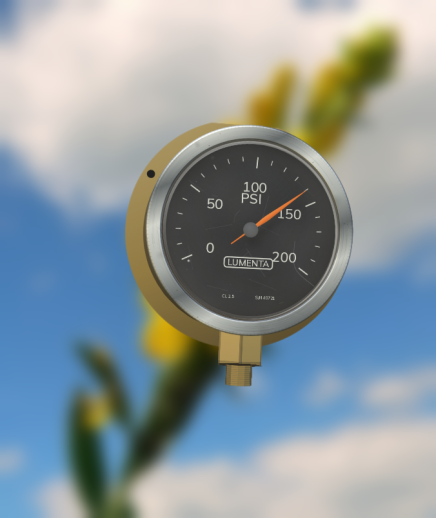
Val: 140 psi
